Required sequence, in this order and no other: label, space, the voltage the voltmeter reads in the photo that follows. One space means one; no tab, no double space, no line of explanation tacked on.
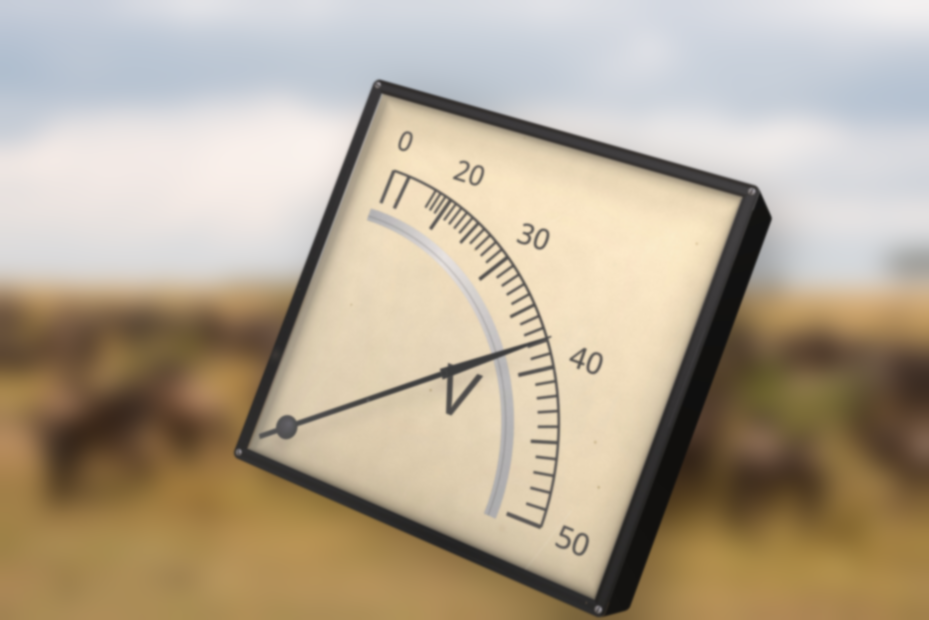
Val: 38 V
